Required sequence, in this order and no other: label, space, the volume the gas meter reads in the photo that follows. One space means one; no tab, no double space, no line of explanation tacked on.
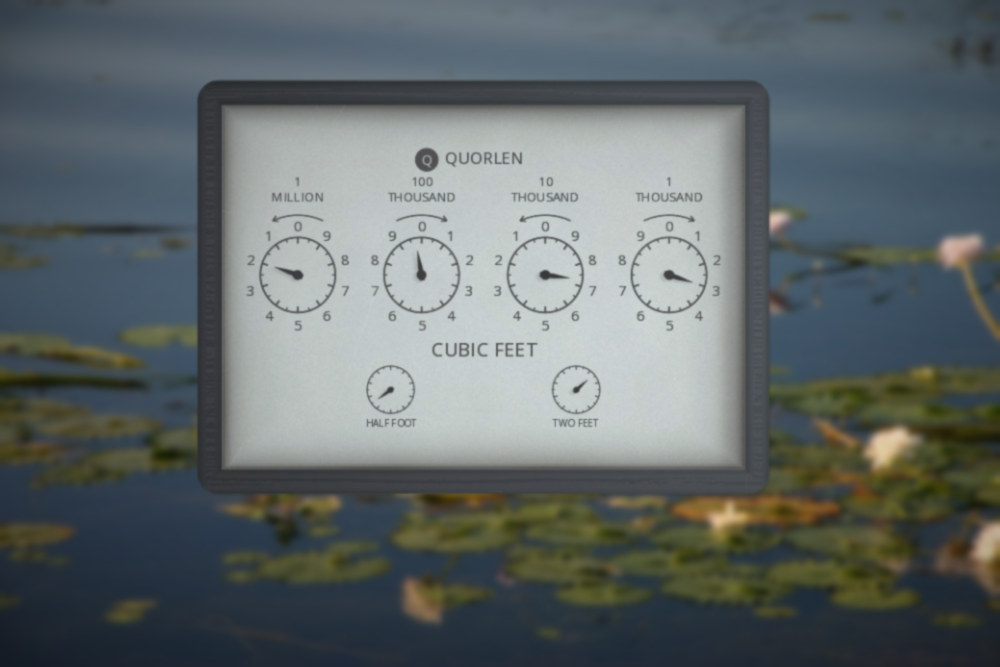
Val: 197300 ft³
